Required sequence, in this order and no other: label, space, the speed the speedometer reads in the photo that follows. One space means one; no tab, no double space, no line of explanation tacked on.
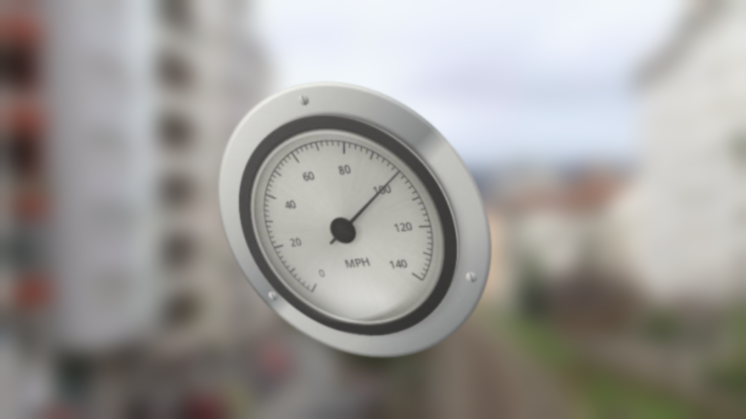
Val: 100 mph
